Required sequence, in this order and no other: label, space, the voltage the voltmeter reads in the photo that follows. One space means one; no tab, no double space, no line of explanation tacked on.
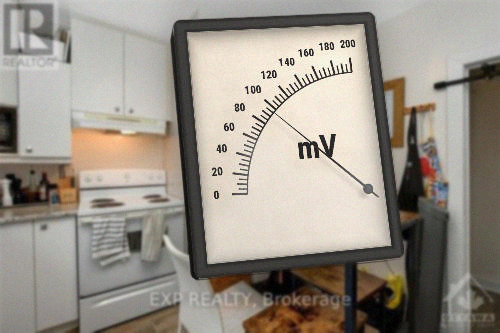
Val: 95 mV
